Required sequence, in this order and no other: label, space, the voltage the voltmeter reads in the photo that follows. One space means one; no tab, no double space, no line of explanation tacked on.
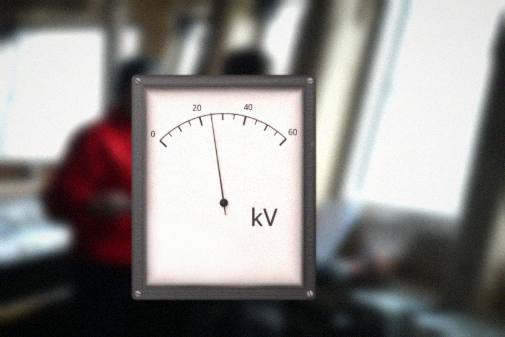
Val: 25 kV
